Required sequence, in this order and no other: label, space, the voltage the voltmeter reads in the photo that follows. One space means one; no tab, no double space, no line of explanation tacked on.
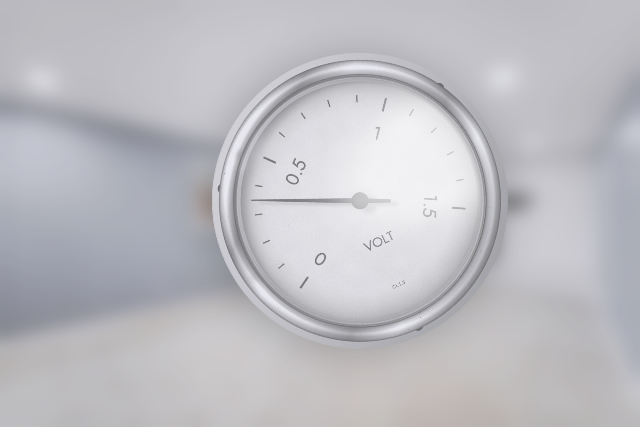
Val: 0.35 V
